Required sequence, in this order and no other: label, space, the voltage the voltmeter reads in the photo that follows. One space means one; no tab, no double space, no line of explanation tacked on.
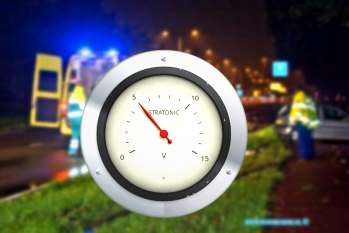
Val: 5 V
